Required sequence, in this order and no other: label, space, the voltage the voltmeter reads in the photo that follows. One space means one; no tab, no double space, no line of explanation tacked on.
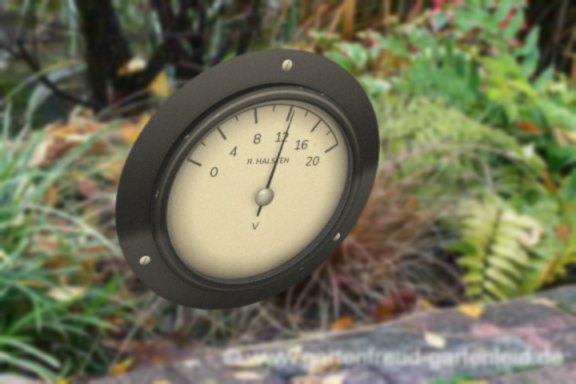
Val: 12 V
